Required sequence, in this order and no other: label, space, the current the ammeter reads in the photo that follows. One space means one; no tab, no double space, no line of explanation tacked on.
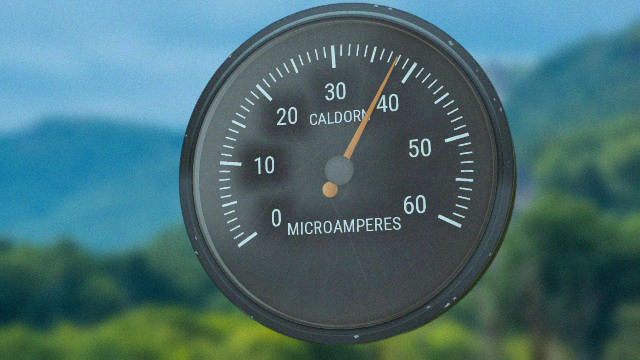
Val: 38 µA
